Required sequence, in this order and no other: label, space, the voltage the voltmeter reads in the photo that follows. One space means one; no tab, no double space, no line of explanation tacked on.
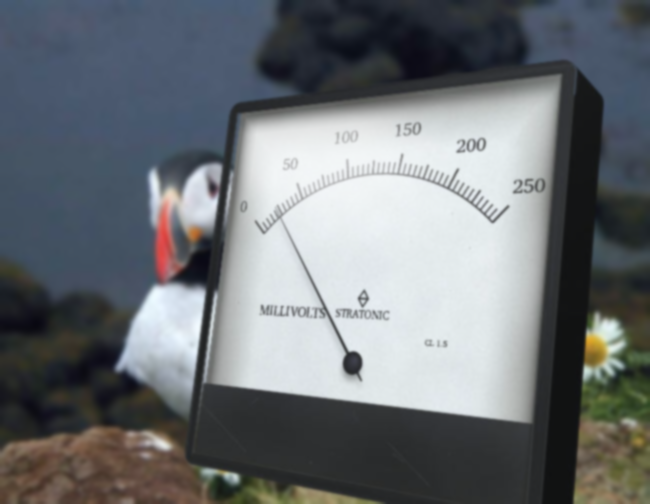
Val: 25 mV
